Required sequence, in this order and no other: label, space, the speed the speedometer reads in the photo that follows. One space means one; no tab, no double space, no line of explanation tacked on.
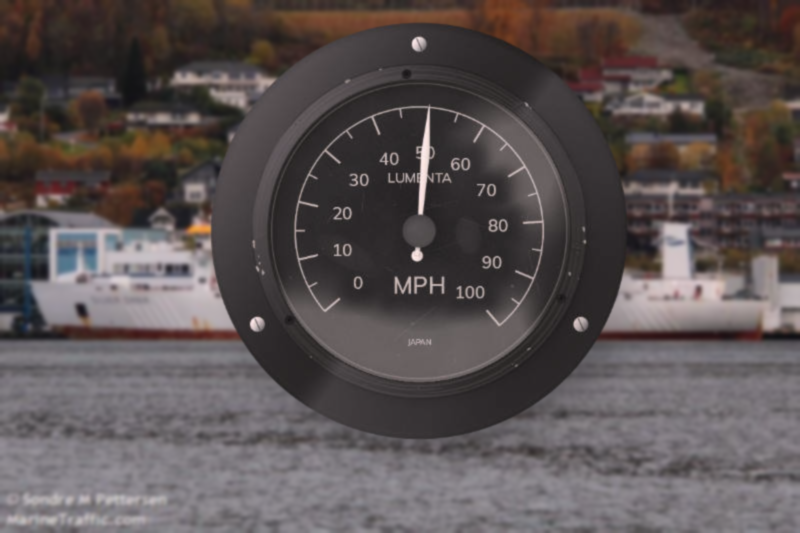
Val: 50 mph
